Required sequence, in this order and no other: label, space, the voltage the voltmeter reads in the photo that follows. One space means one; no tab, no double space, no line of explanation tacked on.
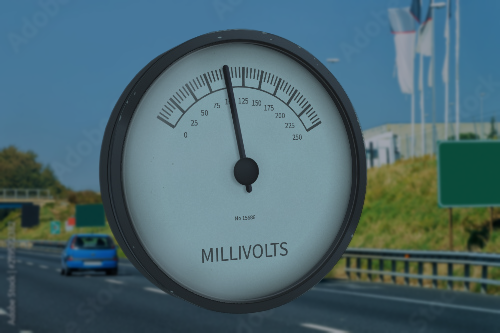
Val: 100 mV
